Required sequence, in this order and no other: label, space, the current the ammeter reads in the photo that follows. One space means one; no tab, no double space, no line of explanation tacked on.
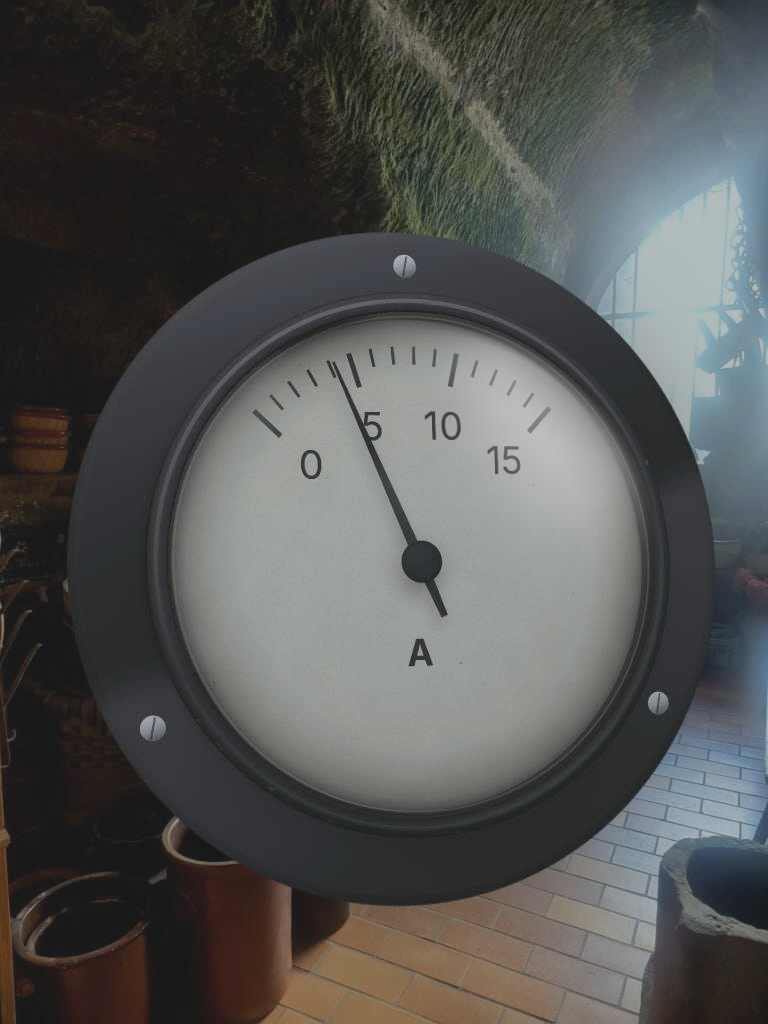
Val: 4 A
